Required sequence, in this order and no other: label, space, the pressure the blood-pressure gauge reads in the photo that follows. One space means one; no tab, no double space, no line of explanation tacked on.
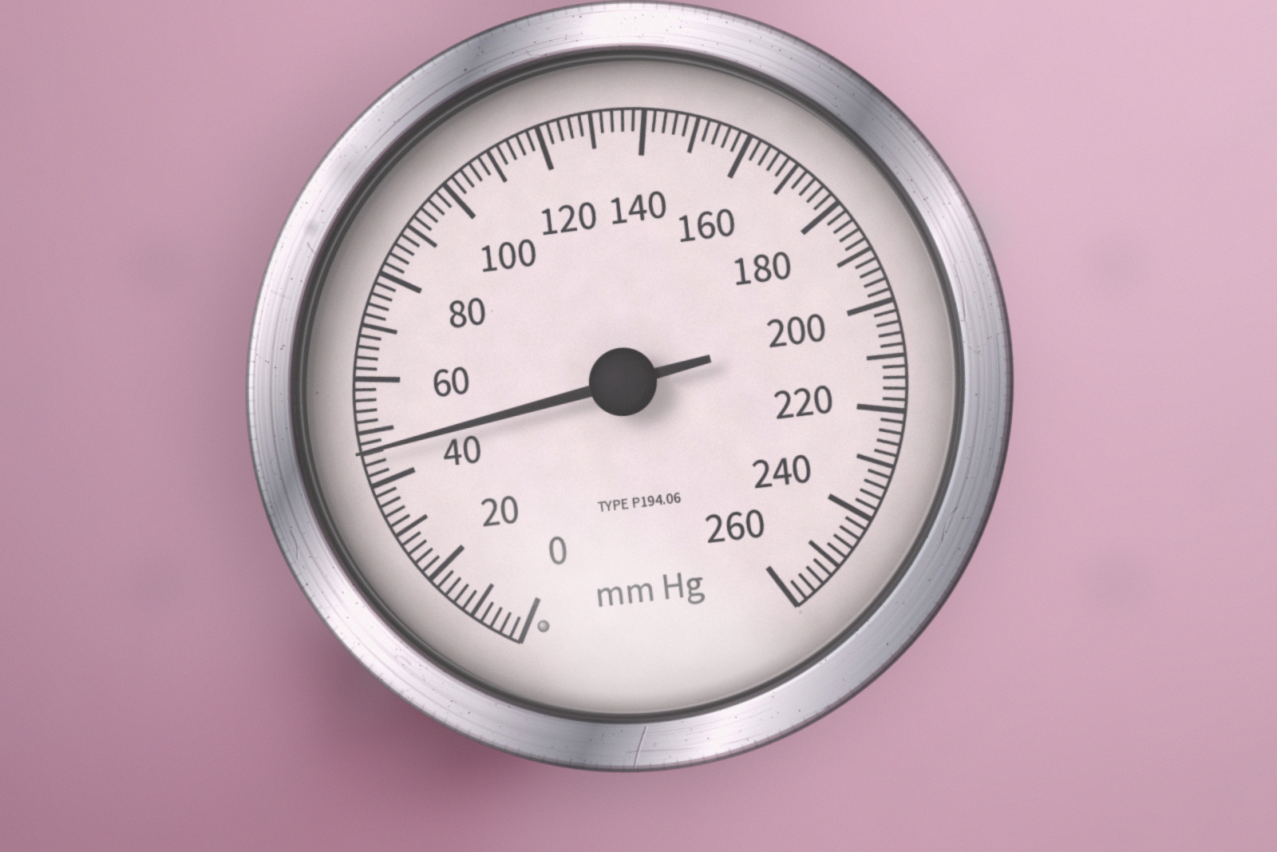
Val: 46 mmHg
